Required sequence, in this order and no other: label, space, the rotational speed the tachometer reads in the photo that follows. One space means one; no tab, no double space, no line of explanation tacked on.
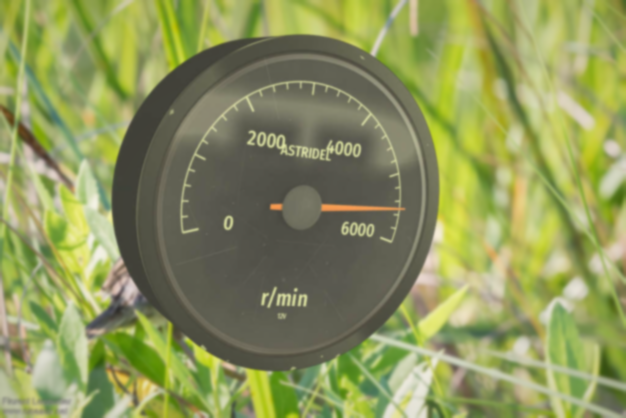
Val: 5500 rpm
